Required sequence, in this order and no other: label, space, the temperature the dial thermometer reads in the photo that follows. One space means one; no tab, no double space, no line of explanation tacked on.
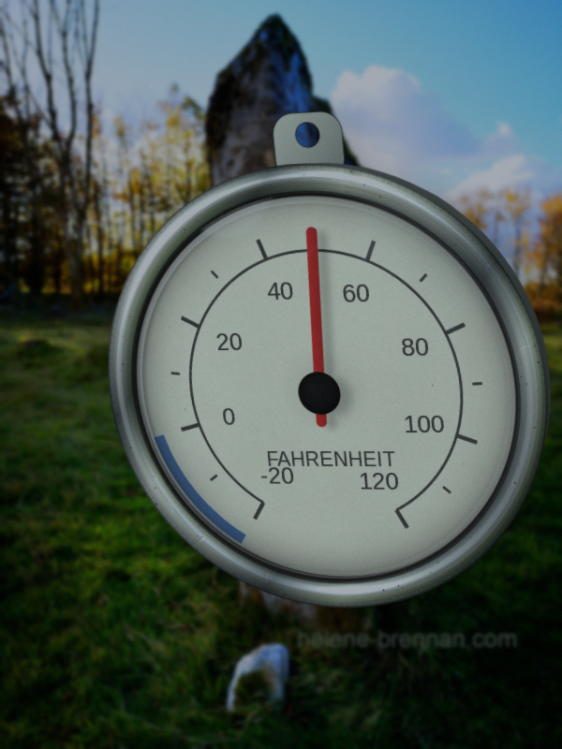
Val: 50 °F
